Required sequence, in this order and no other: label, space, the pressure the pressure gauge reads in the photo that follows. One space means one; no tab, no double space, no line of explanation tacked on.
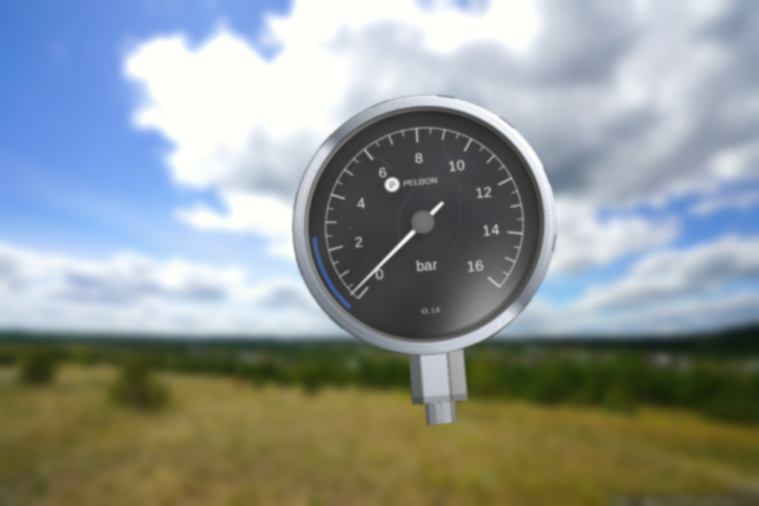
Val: 0.25 bar
